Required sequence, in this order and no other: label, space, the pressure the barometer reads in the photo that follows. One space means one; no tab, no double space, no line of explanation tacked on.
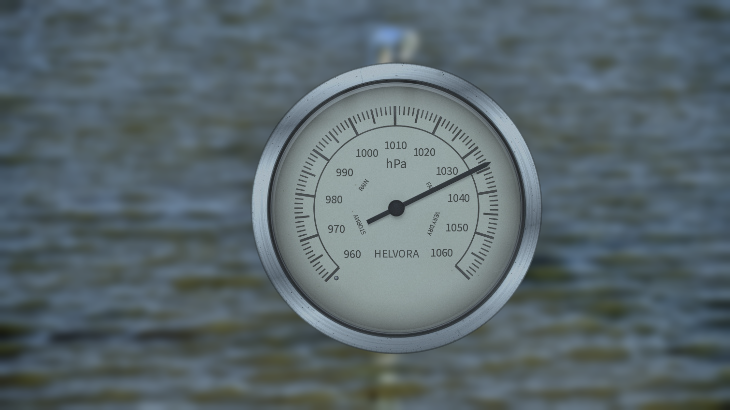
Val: 1034 hPa
